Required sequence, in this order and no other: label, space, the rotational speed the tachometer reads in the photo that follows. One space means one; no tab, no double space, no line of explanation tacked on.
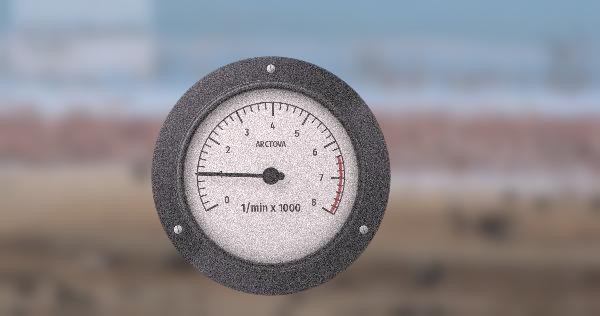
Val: 1000 rpm
